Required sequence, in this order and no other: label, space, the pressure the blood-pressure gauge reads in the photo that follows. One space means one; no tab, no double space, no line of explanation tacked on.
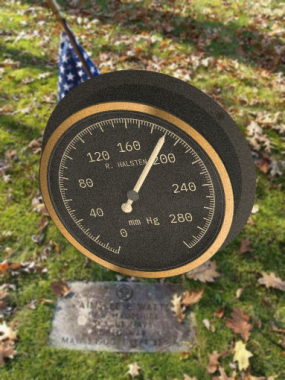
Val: 190 mmHg
